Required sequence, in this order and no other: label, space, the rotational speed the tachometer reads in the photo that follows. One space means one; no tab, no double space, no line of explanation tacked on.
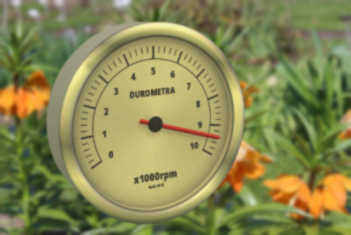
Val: 9400 rpm
